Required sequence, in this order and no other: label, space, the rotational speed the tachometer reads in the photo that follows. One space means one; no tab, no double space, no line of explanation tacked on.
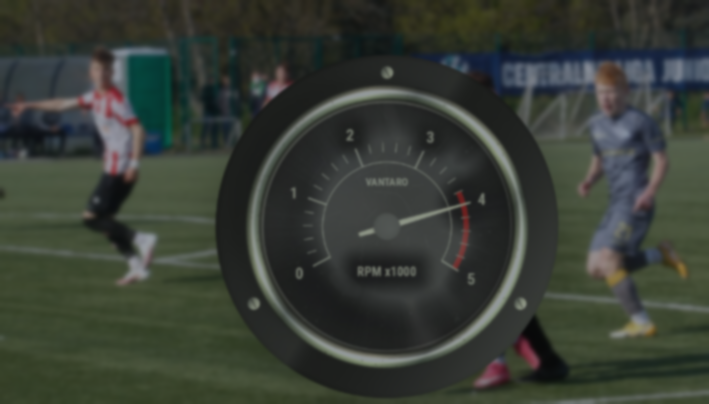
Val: 4000 rpm
